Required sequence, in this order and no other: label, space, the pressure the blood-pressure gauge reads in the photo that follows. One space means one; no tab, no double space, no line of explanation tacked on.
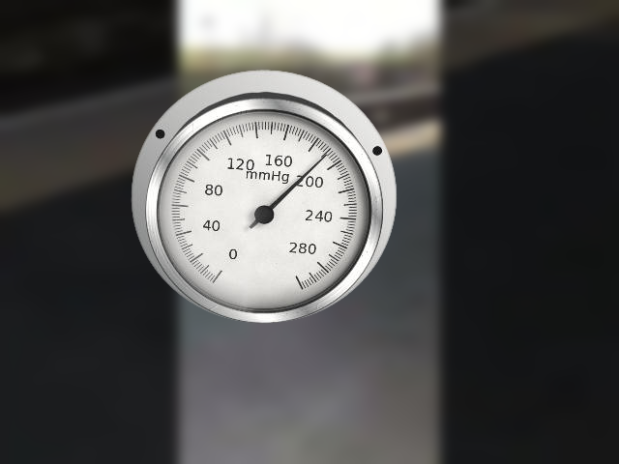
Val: 190 mmHg
